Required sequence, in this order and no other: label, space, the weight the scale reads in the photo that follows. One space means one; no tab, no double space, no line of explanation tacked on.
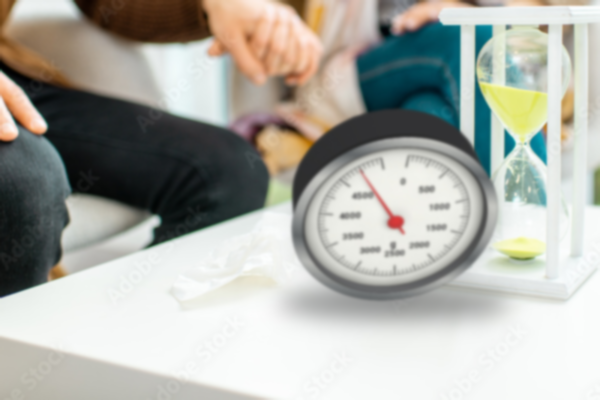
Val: 4750 g
